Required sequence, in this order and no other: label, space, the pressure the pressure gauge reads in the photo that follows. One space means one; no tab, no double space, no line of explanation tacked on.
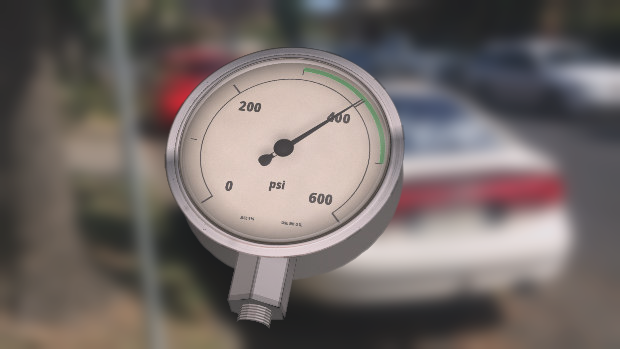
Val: 400 psi
